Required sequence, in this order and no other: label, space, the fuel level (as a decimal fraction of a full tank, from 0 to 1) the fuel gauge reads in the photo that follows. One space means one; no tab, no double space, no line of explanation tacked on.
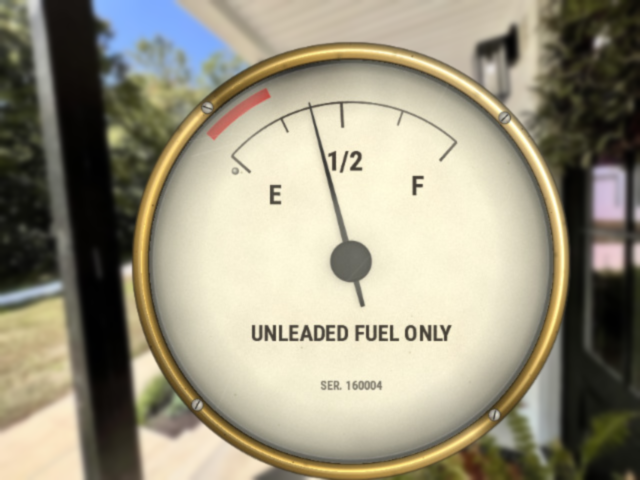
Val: 0.375
